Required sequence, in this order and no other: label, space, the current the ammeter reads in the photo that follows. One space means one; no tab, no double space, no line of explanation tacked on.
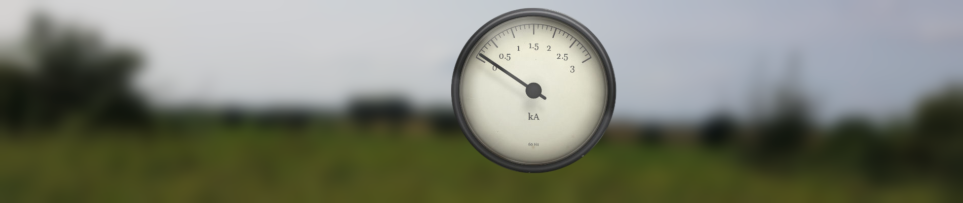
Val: 0.1 kA
